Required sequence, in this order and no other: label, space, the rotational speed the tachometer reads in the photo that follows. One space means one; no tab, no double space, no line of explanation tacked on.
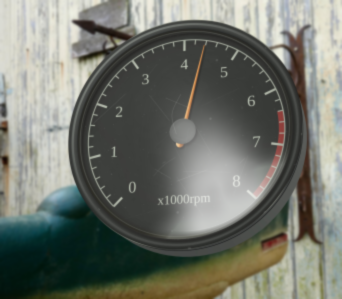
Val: 4400 rpm
